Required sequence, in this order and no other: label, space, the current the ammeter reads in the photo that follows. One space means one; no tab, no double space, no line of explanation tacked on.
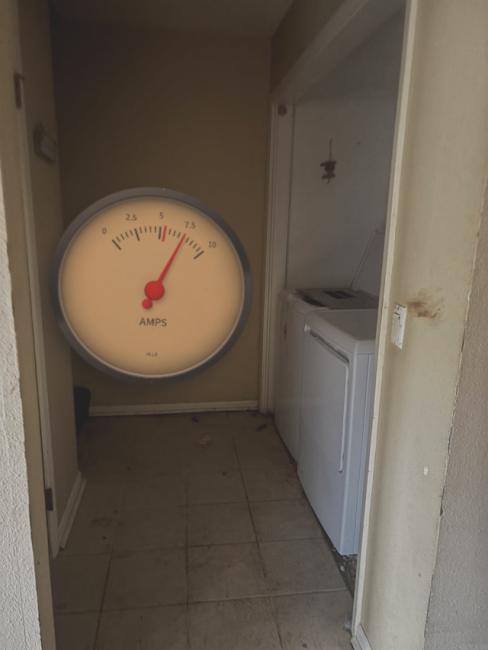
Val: 7.5 A
